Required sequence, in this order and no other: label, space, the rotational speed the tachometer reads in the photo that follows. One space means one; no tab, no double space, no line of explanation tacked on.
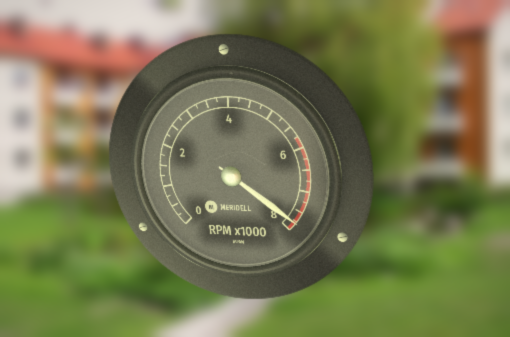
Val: 7750 rpm
